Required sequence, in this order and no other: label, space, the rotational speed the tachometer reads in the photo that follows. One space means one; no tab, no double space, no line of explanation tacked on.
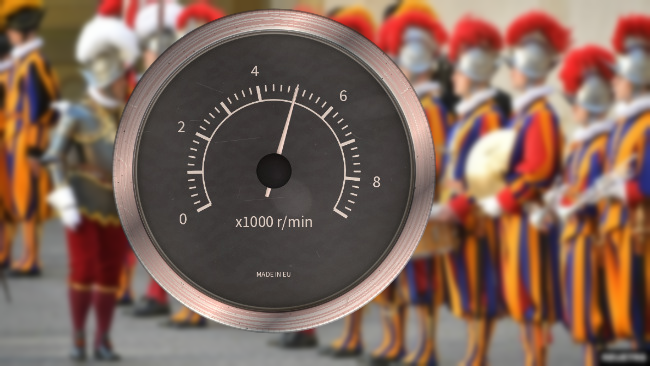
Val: 5000 rpm
